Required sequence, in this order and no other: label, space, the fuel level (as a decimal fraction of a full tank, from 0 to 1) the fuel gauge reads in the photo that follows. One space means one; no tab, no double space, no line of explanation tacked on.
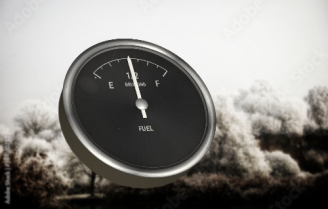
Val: 0.5
